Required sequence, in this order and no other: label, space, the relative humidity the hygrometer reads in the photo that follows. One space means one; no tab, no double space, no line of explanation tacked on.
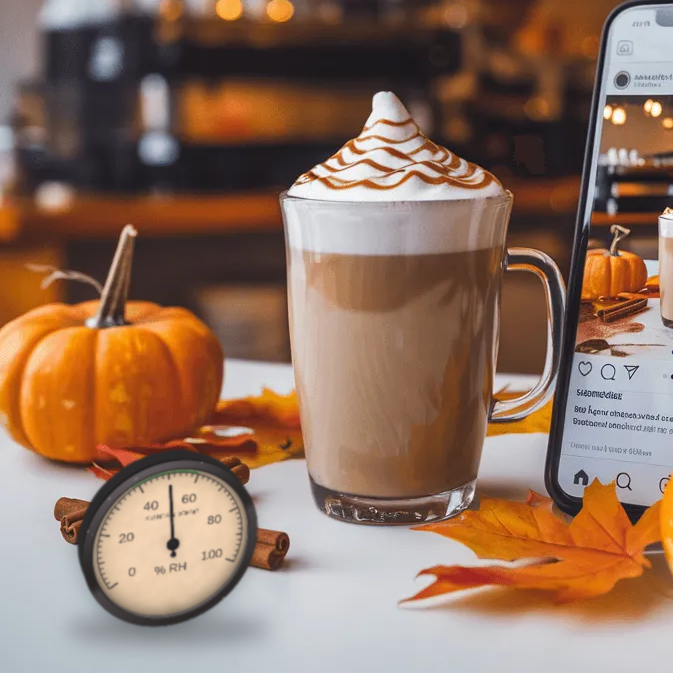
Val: 50 %
